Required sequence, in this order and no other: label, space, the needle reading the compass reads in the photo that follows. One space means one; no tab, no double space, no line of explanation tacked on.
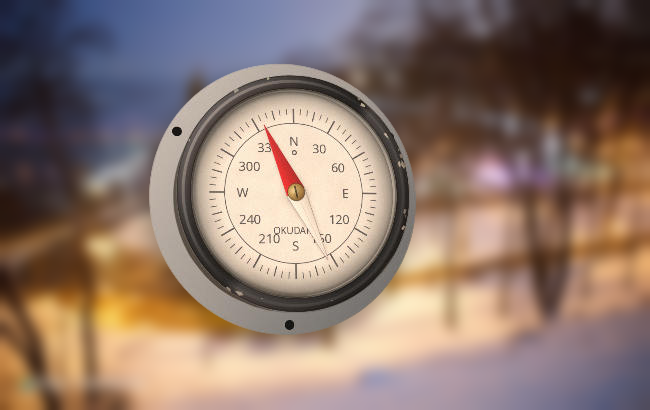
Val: 335 °
